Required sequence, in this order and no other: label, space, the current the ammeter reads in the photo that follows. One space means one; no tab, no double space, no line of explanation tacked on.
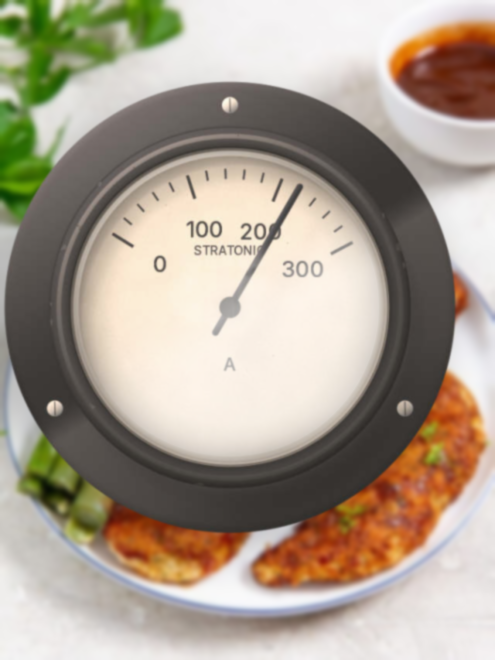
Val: 220 A
